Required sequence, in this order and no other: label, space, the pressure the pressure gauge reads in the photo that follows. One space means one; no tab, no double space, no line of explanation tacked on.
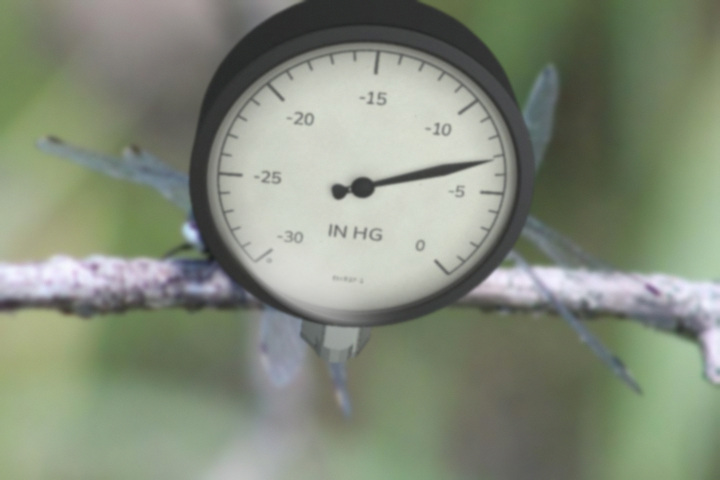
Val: -7 inHg
